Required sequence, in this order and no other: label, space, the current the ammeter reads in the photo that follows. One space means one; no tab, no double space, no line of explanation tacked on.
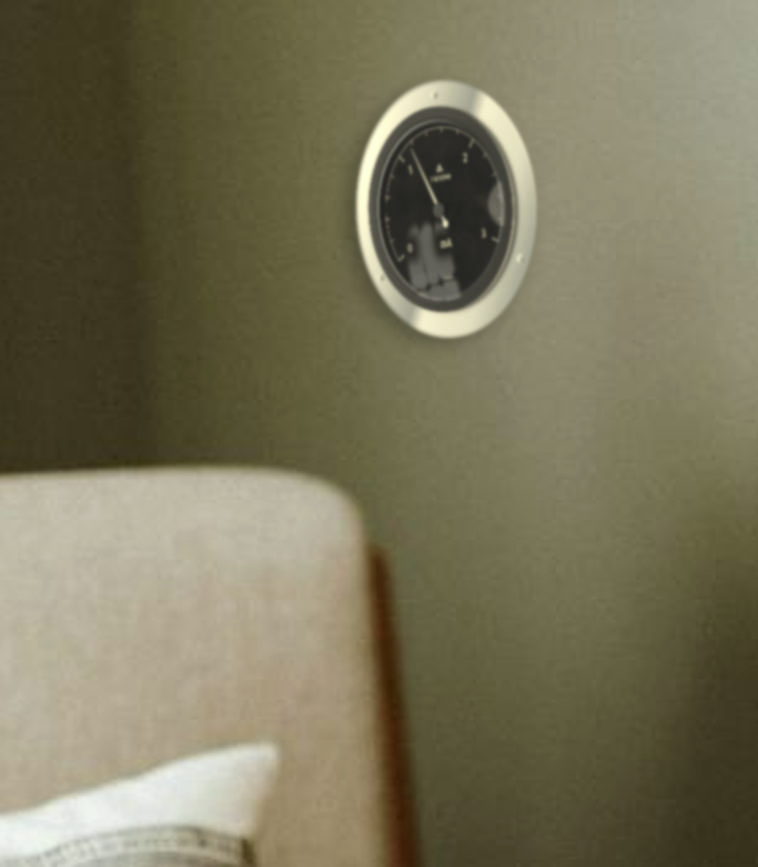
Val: 1.2 mA
